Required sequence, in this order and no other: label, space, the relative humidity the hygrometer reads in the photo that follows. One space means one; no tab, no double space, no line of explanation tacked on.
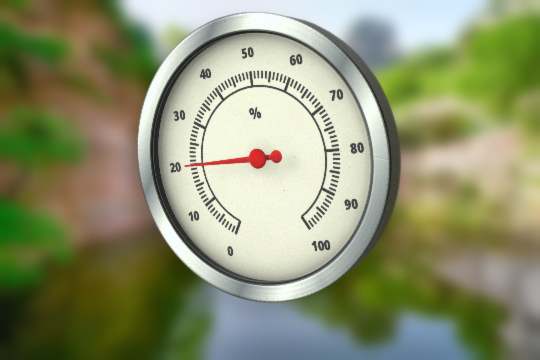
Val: 20 %
